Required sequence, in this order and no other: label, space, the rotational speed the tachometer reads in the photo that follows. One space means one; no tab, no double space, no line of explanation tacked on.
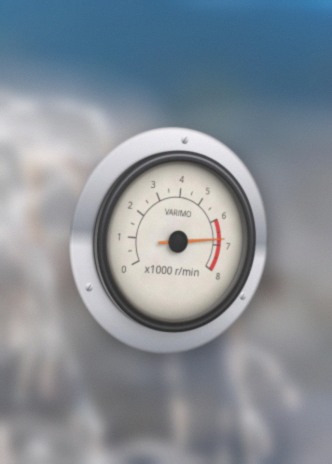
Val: 6750 rpm
